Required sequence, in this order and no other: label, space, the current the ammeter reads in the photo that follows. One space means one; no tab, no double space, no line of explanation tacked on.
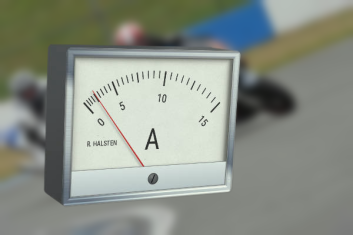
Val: 2.5 A
